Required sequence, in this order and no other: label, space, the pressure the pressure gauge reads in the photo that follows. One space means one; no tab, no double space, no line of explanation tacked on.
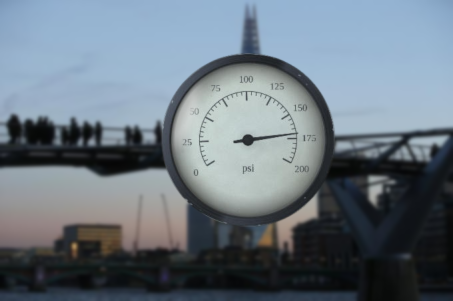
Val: 170 psi
